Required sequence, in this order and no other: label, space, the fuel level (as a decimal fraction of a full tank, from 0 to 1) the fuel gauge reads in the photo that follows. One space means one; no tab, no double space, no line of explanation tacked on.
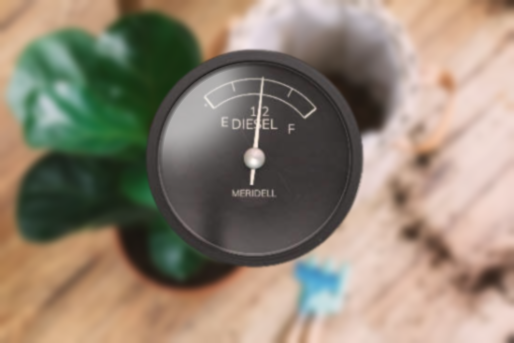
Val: 0.5
